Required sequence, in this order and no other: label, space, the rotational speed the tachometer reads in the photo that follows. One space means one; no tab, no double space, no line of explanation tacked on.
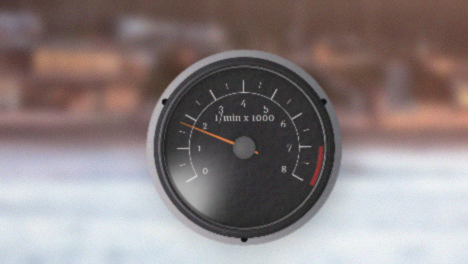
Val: 1750 rpm
